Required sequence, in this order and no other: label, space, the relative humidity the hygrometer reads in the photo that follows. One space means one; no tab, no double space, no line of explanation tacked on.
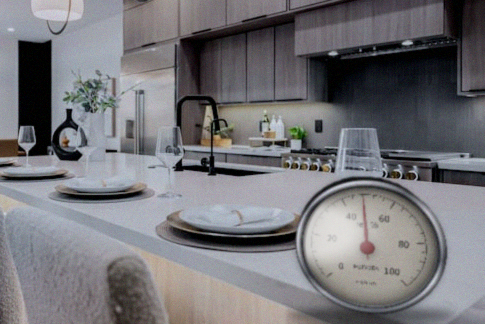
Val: 48 %
